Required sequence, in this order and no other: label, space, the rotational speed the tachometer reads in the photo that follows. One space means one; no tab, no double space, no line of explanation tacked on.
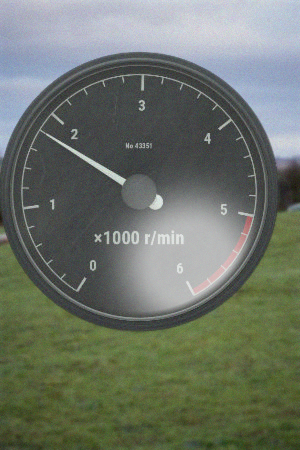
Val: 1800 rpm
